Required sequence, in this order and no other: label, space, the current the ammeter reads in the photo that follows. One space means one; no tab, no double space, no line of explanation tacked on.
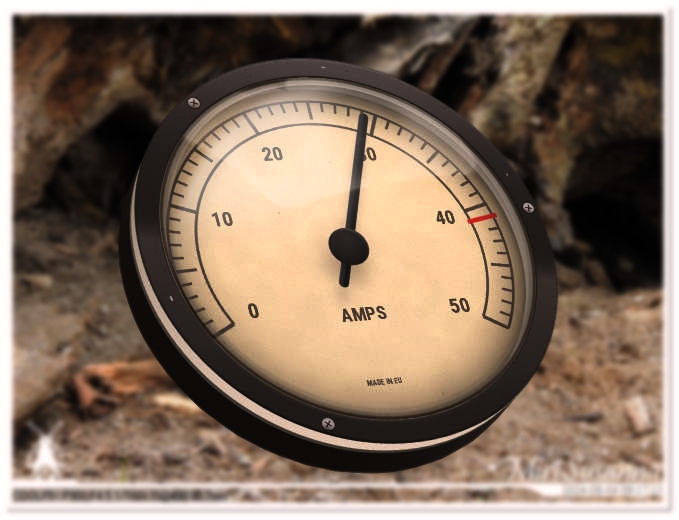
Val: 29 A
